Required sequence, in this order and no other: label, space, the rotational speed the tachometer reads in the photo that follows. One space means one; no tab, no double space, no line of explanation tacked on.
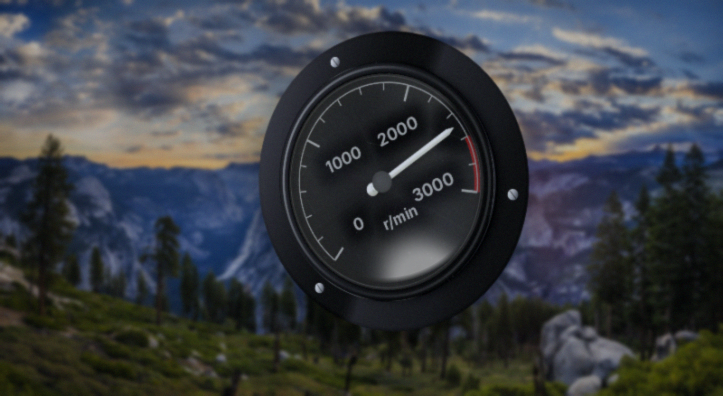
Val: 2500 rpm
